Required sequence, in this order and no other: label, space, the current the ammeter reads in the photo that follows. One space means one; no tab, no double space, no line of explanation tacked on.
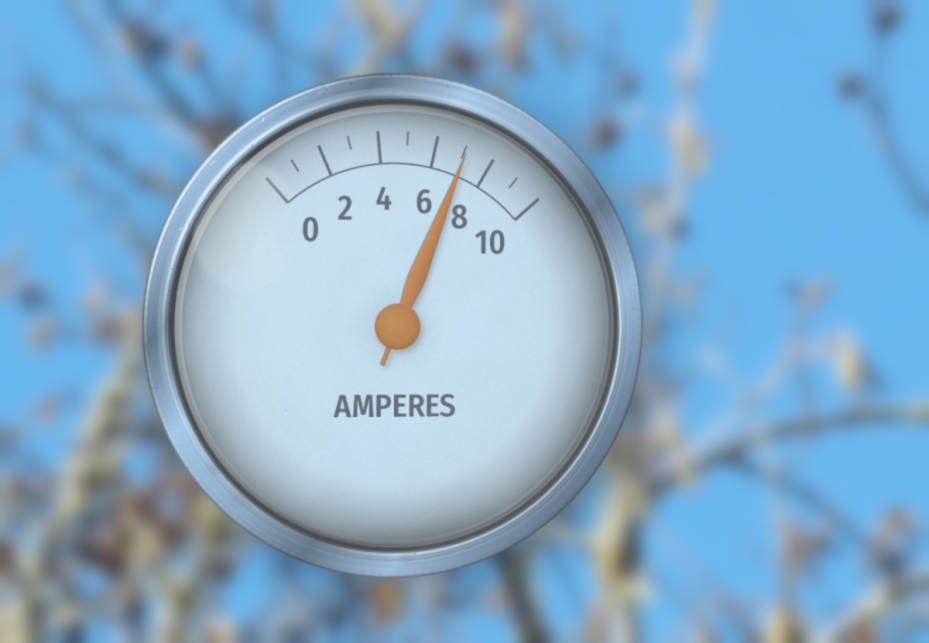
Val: 7 A
